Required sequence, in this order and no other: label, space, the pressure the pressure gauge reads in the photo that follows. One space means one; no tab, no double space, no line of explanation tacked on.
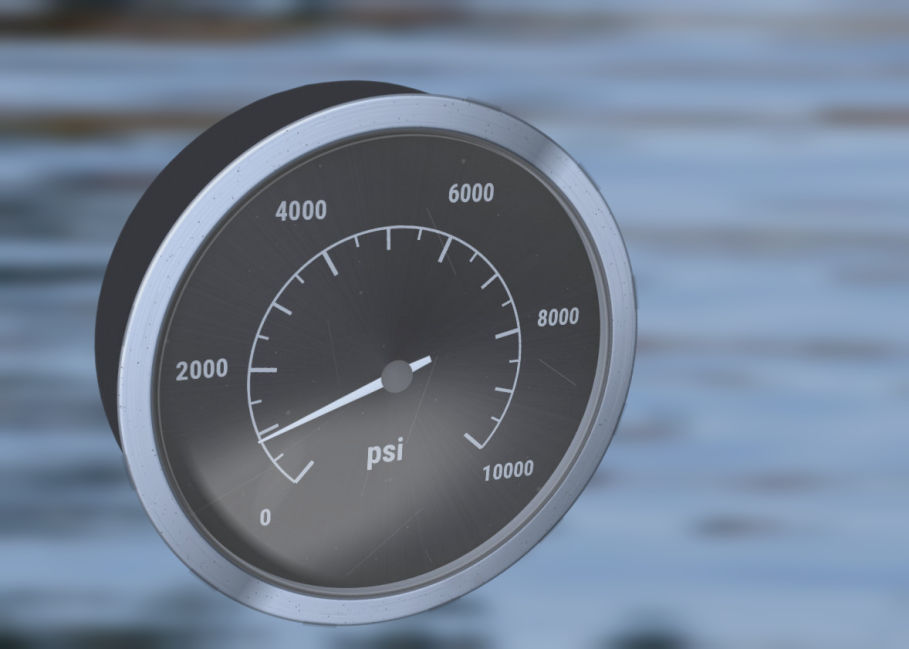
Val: 1000 psi
